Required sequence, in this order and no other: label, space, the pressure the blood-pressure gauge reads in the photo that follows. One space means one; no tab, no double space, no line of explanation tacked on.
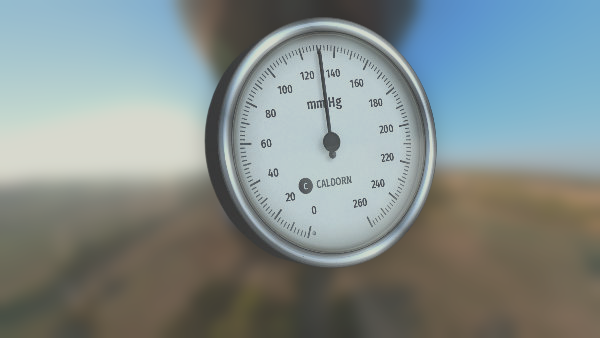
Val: 130 mmHg
